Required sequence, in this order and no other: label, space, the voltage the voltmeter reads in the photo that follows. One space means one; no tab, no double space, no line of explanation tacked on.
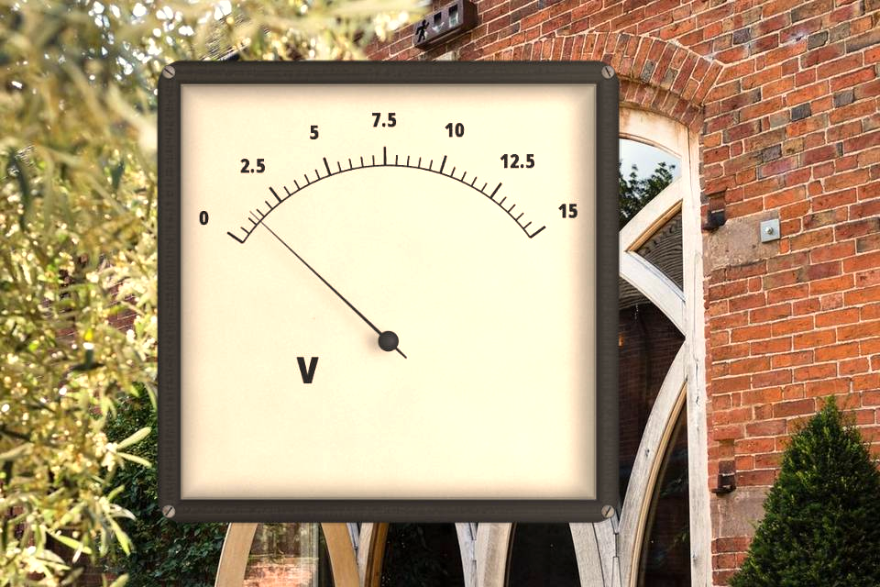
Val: 1.25 V
